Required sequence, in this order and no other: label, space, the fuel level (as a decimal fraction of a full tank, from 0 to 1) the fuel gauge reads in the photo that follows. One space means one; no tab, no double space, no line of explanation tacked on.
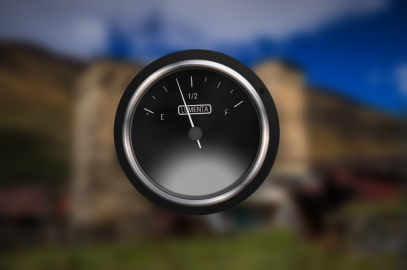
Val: 0.375
